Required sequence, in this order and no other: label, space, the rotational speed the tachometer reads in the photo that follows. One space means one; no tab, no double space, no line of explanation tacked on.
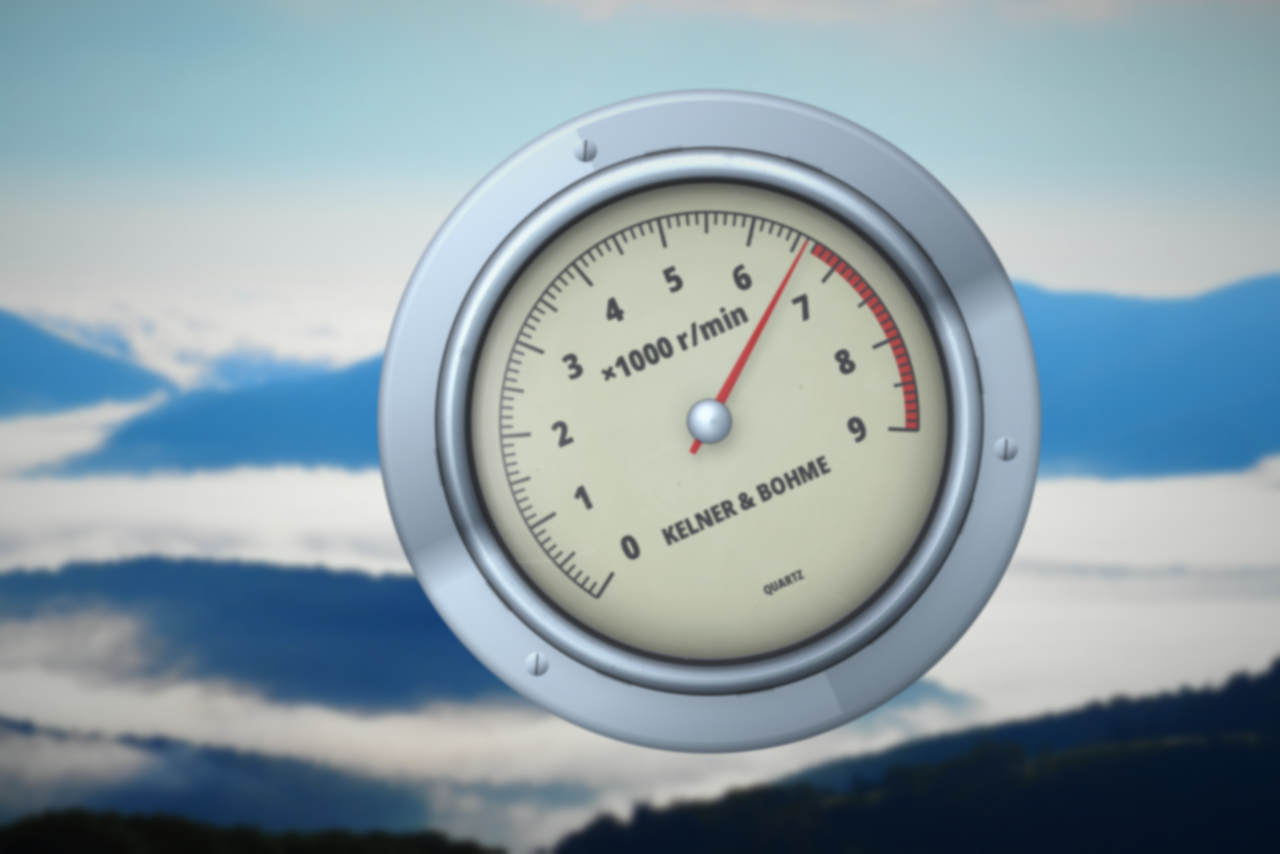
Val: 6600 rpm
